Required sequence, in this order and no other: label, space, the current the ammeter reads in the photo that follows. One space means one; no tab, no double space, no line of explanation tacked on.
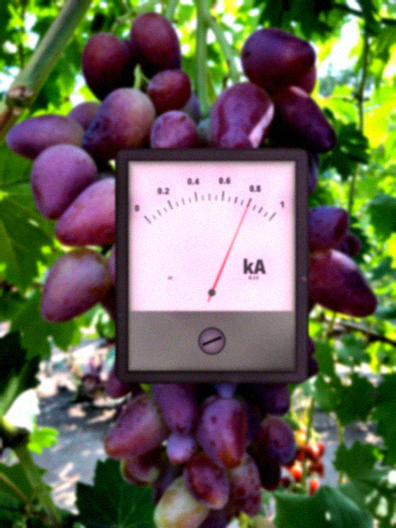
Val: 0.8 kA
